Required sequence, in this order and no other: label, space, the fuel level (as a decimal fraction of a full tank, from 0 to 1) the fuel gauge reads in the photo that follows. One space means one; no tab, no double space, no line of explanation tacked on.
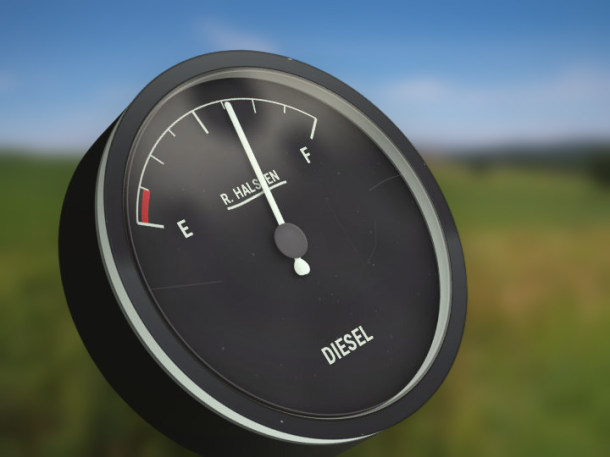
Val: 0.625
